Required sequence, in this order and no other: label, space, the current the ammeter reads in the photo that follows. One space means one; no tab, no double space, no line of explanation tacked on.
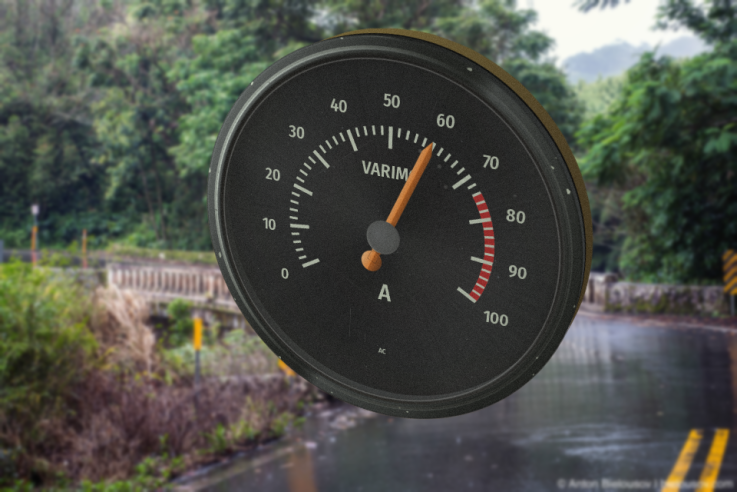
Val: 60 A
